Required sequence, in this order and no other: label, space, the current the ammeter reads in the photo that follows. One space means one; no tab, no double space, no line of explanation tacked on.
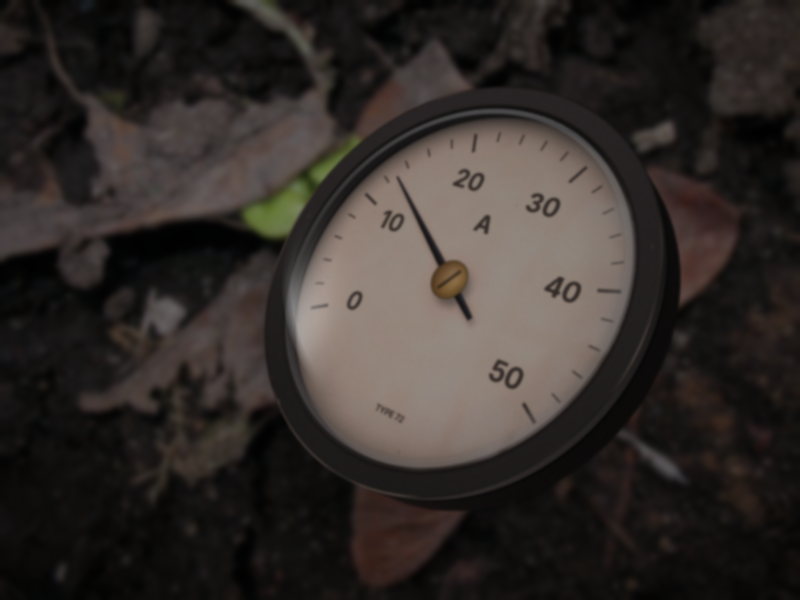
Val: 13 A
